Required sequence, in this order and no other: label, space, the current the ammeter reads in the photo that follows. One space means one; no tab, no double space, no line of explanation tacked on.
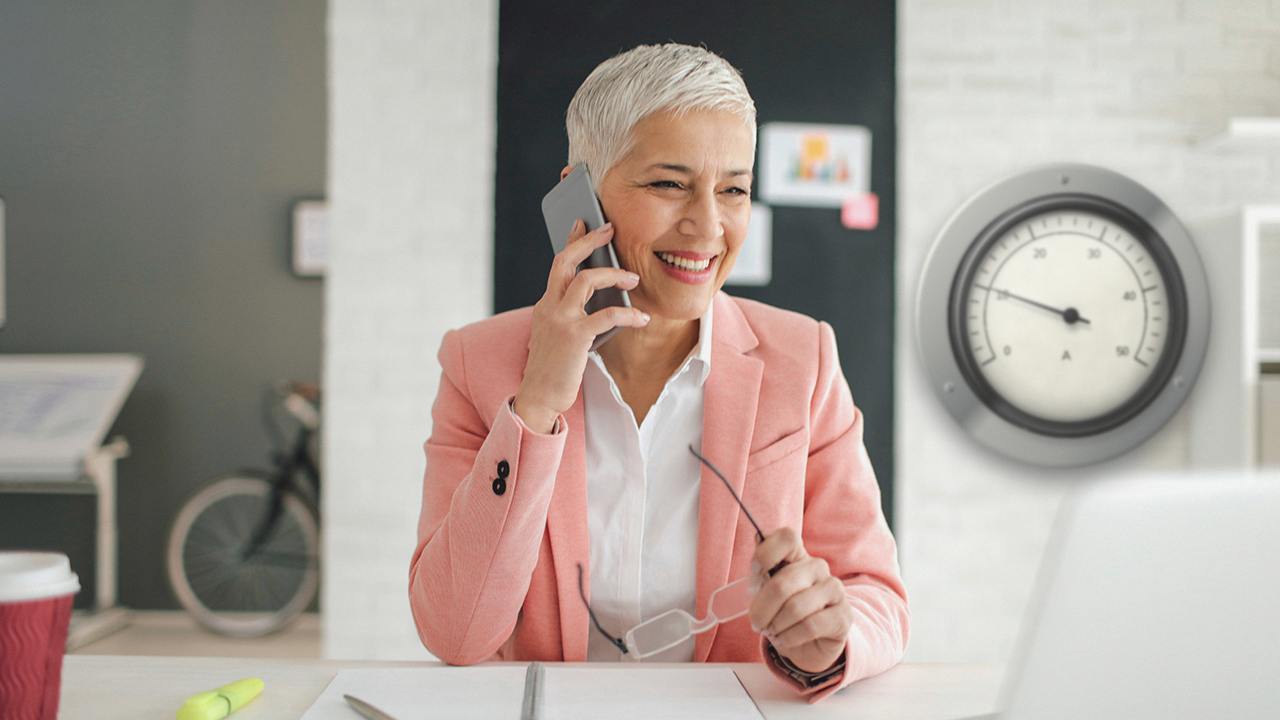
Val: 10 A
